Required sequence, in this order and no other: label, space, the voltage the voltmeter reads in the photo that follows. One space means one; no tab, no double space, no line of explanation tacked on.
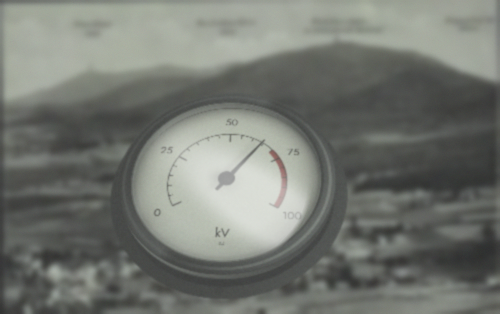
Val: 65 kV
